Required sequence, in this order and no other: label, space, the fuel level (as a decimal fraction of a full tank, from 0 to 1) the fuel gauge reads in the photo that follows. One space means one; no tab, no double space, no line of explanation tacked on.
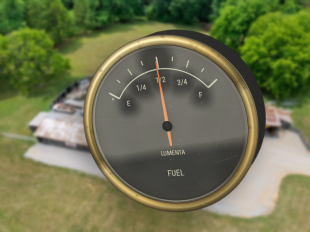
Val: 0.5
